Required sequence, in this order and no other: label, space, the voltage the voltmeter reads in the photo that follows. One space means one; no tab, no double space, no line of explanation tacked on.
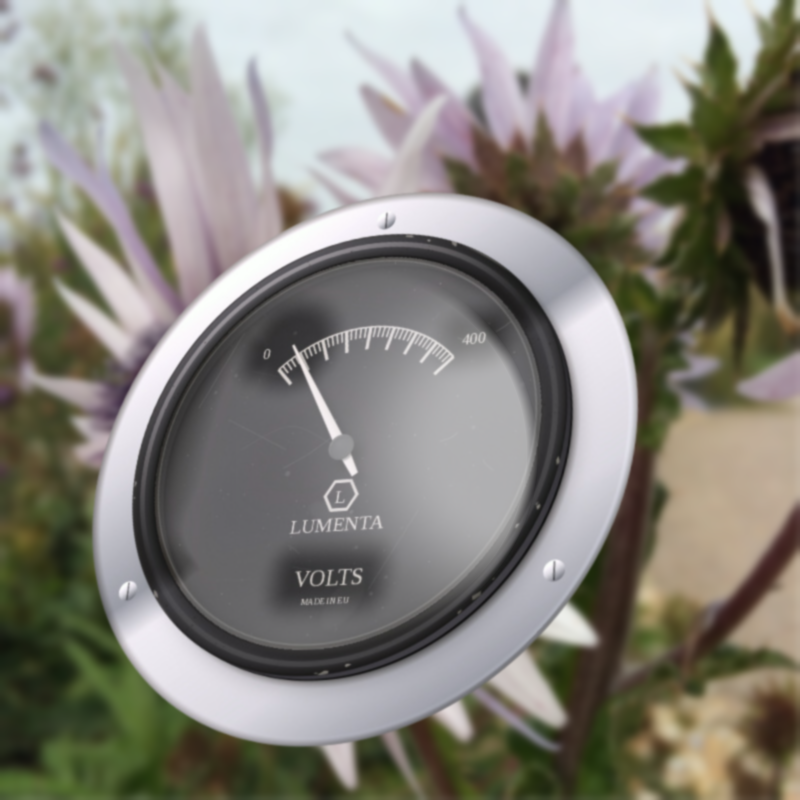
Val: 50 V
